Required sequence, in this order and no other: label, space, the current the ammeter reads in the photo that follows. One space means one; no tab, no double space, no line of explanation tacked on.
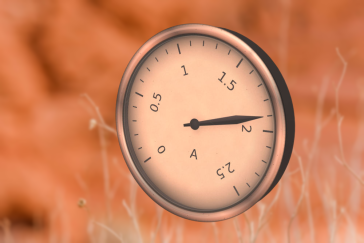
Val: 1.9 A
